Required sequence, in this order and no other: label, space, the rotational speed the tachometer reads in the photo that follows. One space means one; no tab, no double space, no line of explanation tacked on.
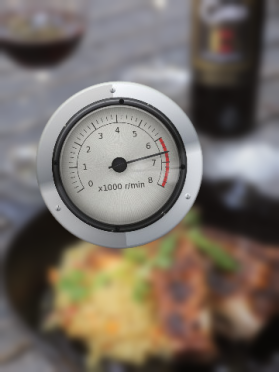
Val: 6600 rpm
